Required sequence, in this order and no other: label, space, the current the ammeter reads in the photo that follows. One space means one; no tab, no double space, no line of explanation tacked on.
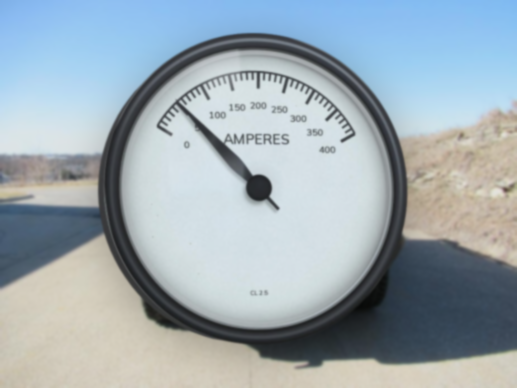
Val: 50 A
